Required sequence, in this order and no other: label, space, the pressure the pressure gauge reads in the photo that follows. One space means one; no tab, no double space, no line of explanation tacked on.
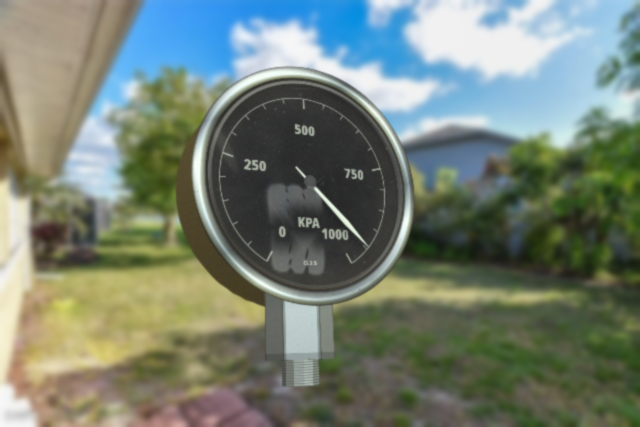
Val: 950 kPa
